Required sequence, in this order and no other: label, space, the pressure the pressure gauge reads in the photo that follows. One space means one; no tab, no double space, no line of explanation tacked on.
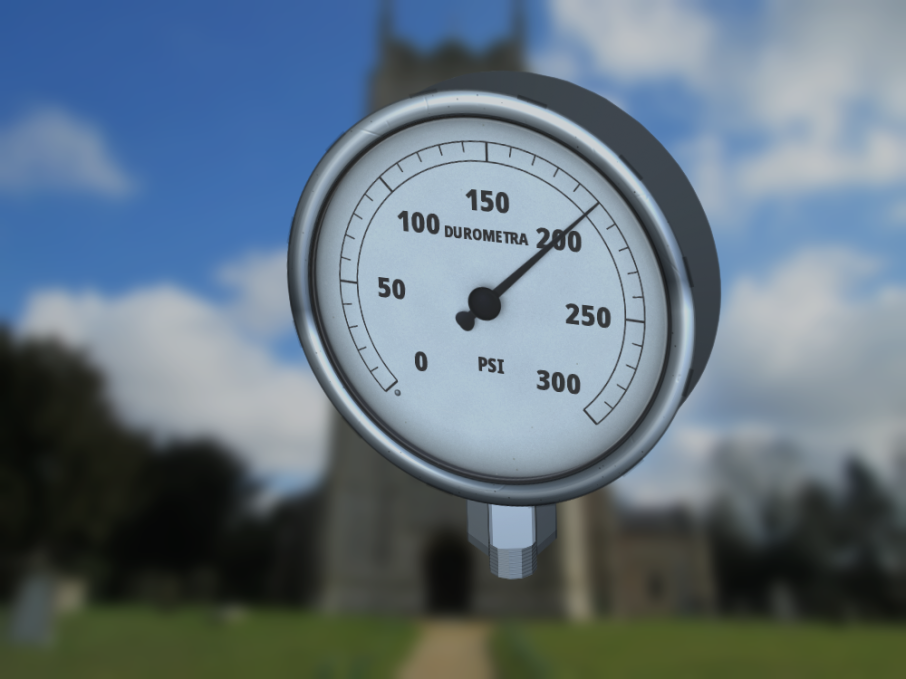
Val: 200 psi
